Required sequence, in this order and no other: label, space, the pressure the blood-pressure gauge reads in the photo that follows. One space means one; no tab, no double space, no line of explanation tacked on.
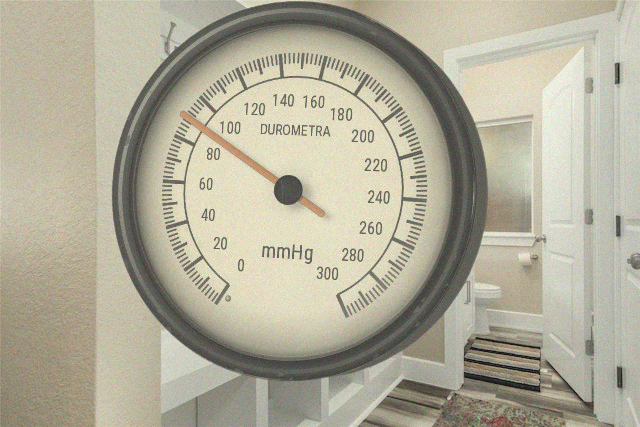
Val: 90 mmHg
